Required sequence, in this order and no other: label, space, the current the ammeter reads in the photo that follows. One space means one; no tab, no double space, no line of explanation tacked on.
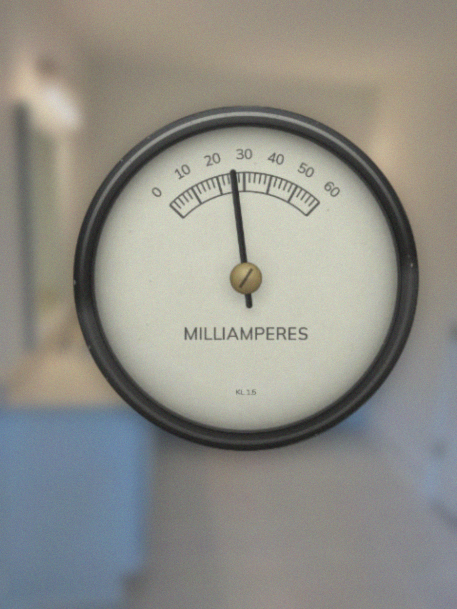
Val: 26 mA
